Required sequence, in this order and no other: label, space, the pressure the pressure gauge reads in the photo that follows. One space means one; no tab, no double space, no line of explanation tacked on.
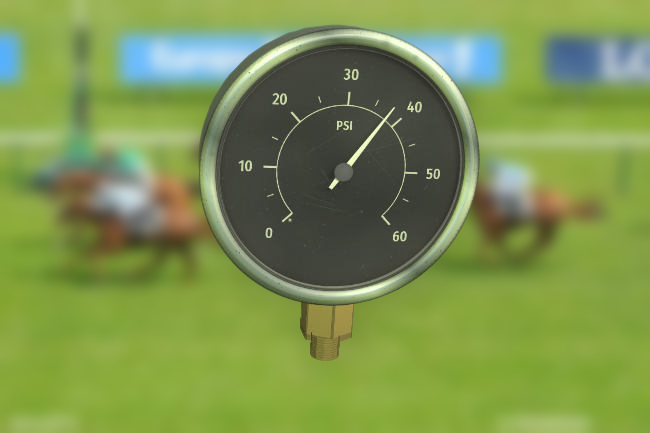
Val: 37.5 psi
